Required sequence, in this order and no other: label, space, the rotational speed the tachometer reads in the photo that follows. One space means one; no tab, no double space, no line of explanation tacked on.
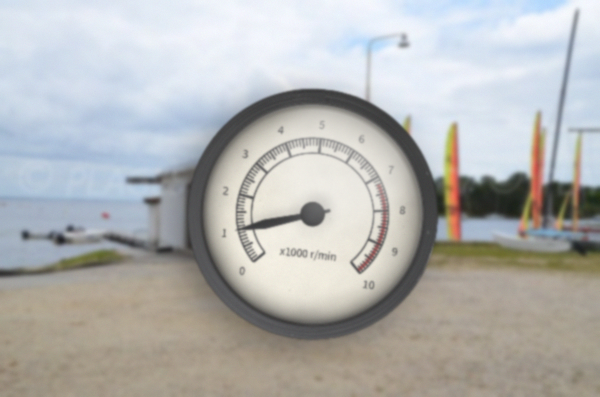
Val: 1000 rpm
